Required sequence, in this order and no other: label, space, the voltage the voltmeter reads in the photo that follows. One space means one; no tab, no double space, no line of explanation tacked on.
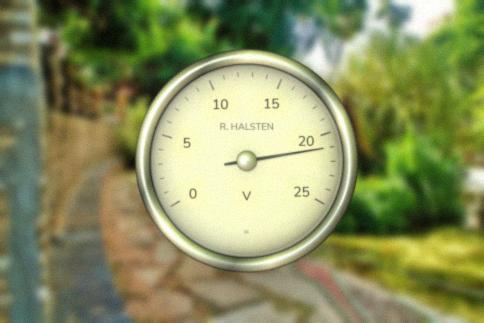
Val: 21 V
